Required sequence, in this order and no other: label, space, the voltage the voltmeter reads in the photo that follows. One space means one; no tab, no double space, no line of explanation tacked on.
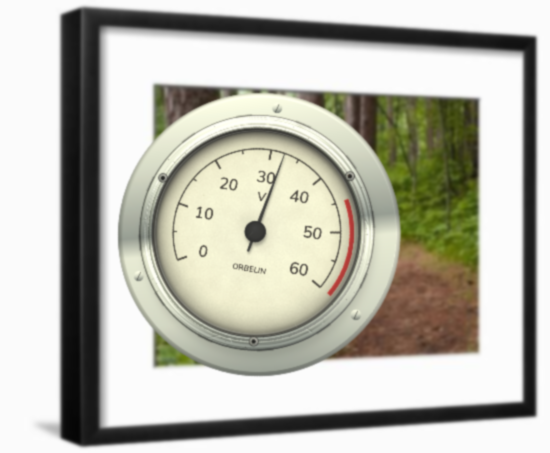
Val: 32.5 V
